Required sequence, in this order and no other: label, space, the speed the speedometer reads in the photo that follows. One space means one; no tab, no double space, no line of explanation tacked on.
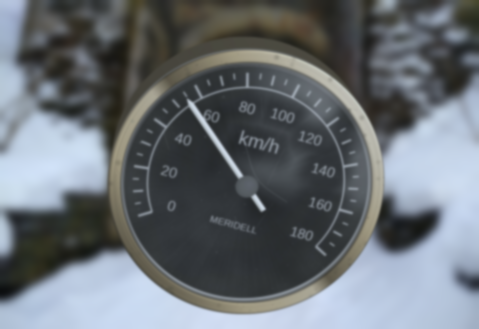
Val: 55 km/h
